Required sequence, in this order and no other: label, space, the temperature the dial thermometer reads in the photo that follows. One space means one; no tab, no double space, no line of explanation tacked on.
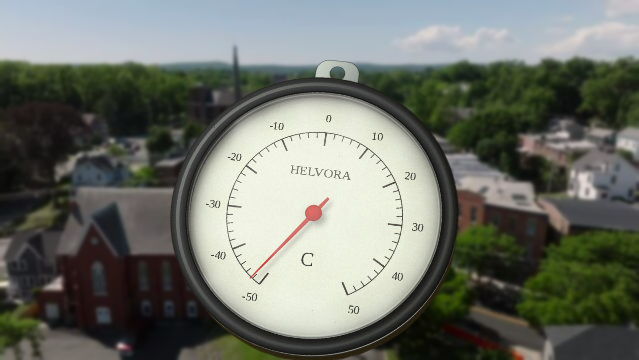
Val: -48 °C
